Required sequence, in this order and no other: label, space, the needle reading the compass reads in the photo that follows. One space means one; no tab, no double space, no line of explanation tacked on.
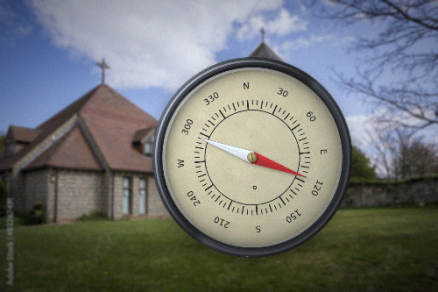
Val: 115 °
